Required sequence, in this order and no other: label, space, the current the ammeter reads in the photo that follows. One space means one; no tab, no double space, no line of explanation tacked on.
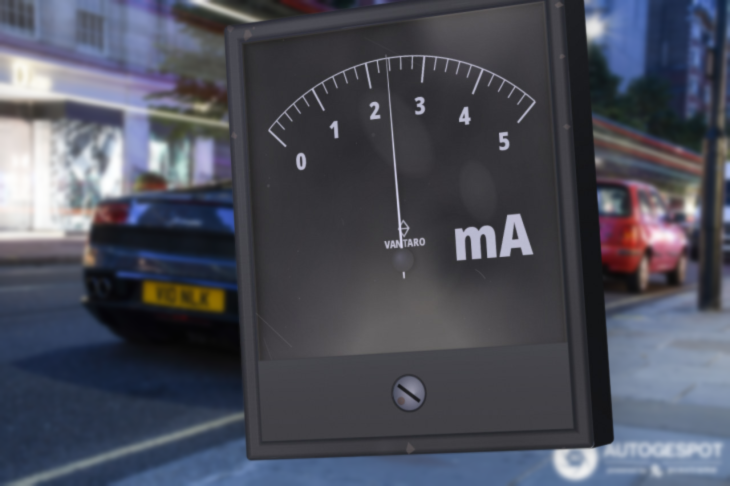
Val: 2.4 mA
